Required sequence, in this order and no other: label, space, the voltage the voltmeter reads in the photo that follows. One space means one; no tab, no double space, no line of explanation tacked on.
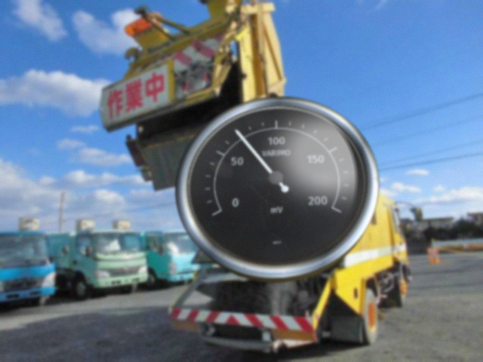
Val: 70 mV
